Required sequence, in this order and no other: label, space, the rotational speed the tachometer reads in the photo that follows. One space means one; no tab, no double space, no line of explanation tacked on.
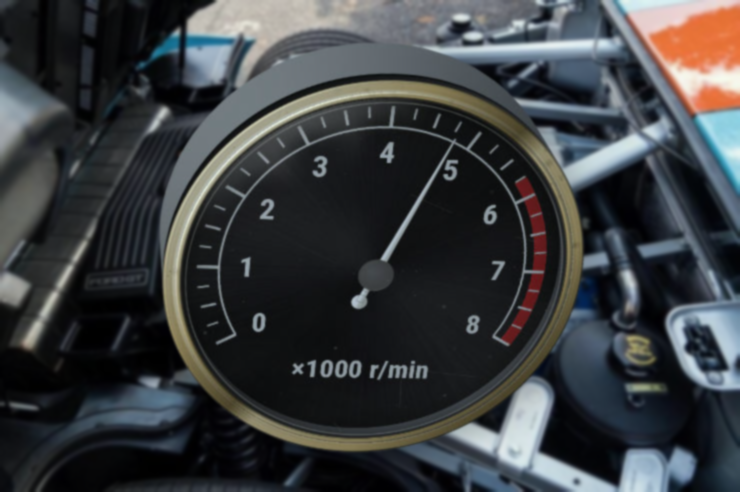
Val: 4750 rpm
